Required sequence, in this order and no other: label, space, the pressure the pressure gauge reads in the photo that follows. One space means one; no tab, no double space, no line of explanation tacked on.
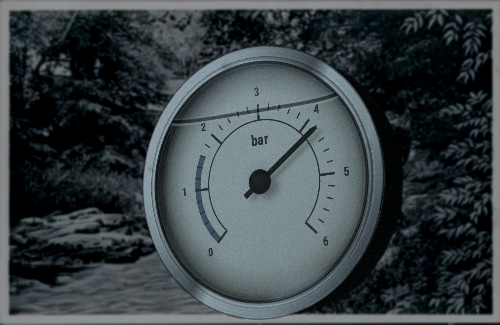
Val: 4.2 bar
